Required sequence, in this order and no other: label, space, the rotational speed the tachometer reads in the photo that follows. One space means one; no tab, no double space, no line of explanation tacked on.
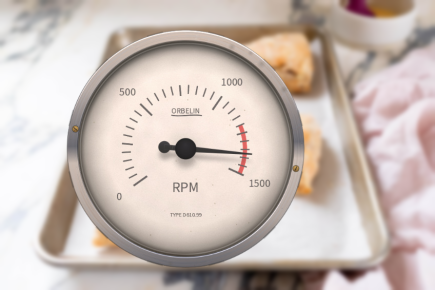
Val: 1375 rpm
